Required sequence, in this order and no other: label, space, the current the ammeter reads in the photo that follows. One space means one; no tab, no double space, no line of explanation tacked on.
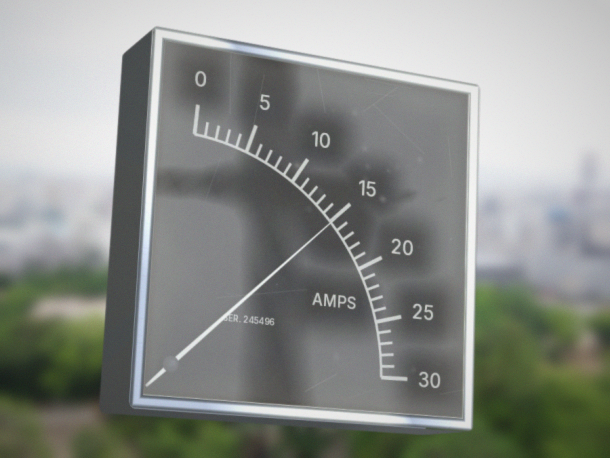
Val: 15 A
